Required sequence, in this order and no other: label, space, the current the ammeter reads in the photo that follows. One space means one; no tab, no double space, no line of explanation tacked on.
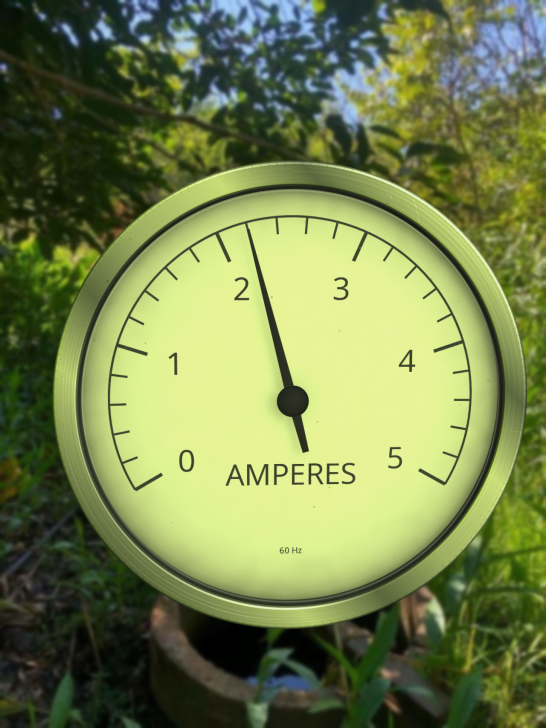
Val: 2.2 A
